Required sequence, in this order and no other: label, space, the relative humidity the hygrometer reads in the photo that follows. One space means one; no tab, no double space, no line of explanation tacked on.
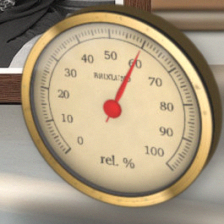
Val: 60 %
